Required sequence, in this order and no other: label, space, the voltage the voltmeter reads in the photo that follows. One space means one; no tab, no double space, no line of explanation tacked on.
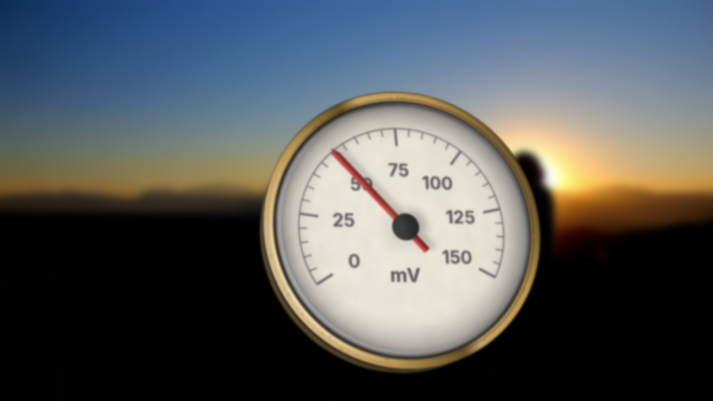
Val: 50 mV
